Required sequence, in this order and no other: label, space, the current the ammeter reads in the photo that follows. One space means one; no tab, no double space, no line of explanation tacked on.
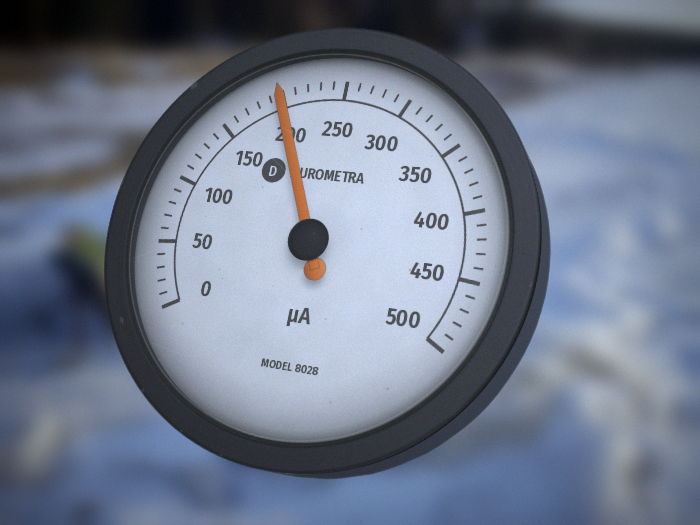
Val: 200 µA
